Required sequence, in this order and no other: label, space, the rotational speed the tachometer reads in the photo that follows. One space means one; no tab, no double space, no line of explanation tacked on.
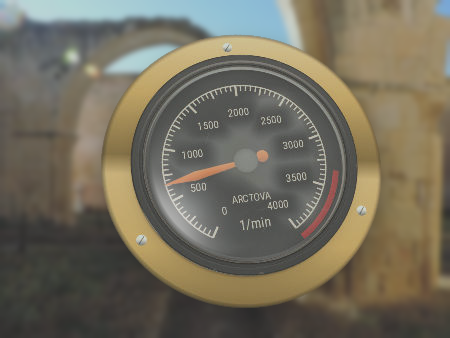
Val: 650 rpm
